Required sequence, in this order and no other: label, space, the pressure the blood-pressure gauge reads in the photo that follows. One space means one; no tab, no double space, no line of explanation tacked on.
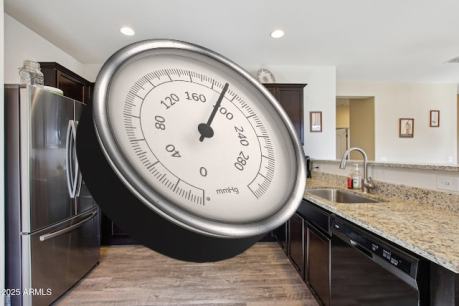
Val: 190 mmHg
